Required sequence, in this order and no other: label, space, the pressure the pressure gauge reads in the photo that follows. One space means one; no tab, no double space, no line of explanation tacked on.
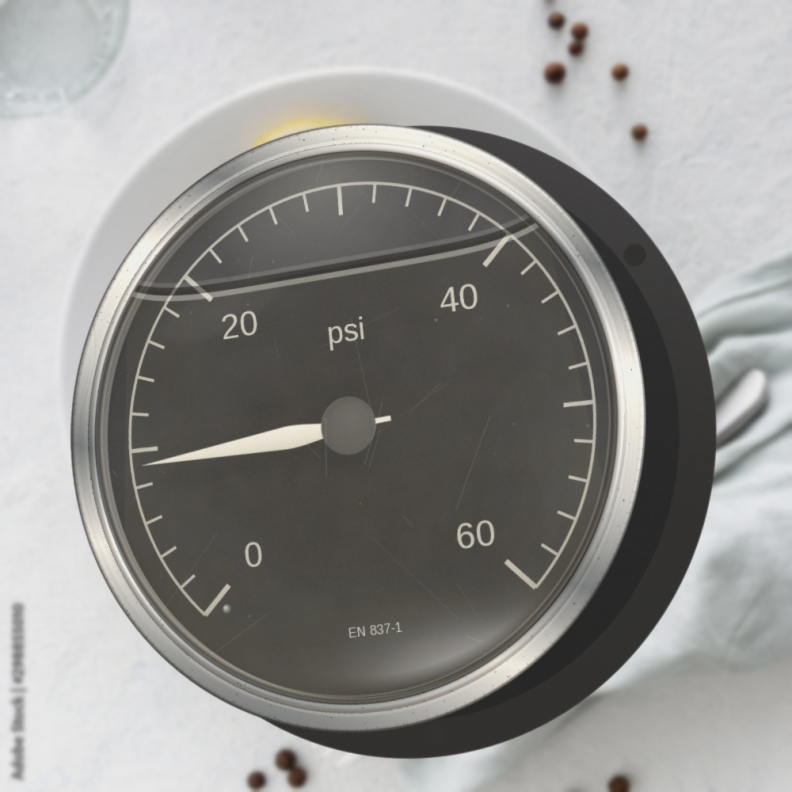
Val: 9 psi
